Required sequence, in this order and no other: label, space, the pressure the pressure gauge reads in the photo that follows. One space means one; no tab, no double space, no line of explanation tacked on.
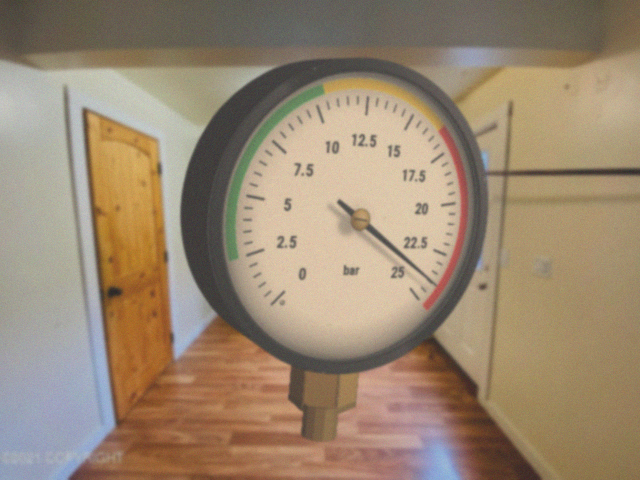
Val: 24 bar
